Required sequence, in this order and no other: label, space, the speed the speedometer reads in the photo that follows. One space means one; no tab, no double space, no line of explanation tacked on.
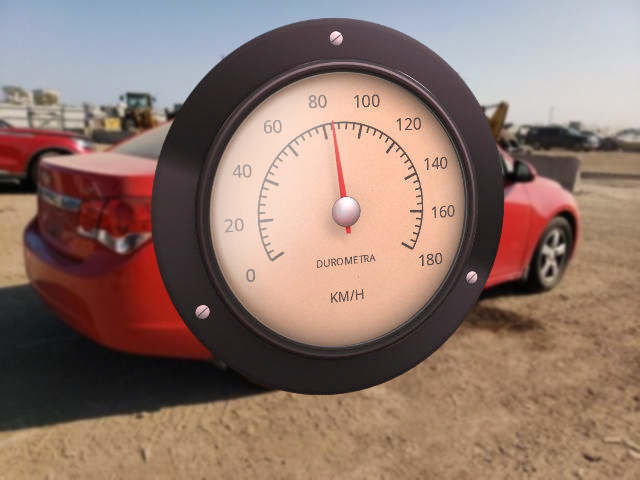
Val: 84 km/h
